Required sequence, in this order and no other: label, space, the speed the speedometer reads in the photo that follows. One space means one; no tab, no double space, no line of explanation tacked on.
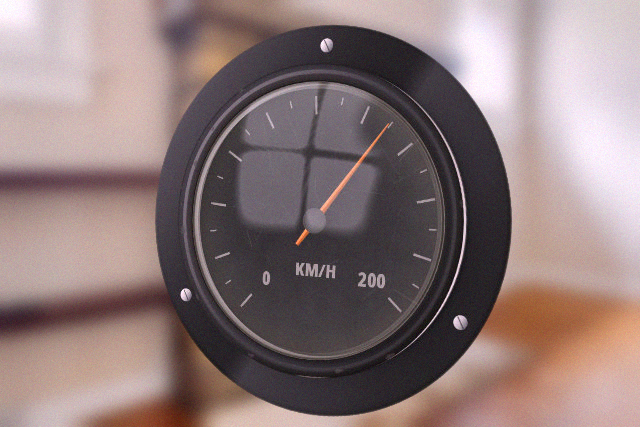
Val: 130 km/h
